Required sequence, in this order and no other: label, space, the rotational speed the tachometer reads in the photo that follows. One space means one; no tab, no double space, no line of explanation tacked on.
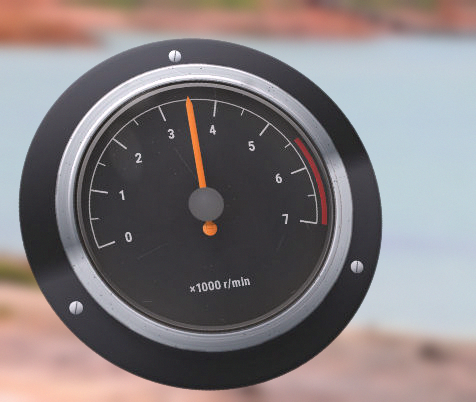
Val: 3500 rpm
